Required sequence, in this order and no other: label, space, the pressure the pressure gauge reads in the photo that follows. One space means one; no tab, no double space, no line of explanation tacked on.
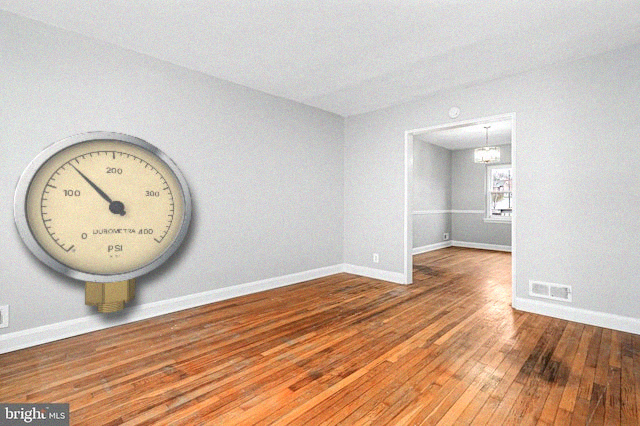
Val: 140 psi
